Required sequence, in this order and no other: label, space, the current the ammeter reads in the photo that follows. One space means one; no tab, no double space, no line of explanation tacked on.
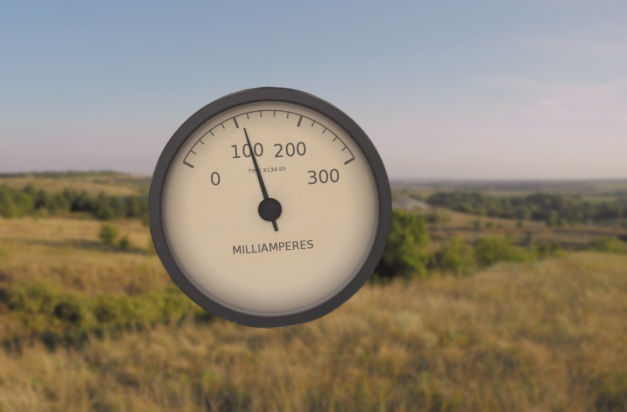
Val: 110 mA
